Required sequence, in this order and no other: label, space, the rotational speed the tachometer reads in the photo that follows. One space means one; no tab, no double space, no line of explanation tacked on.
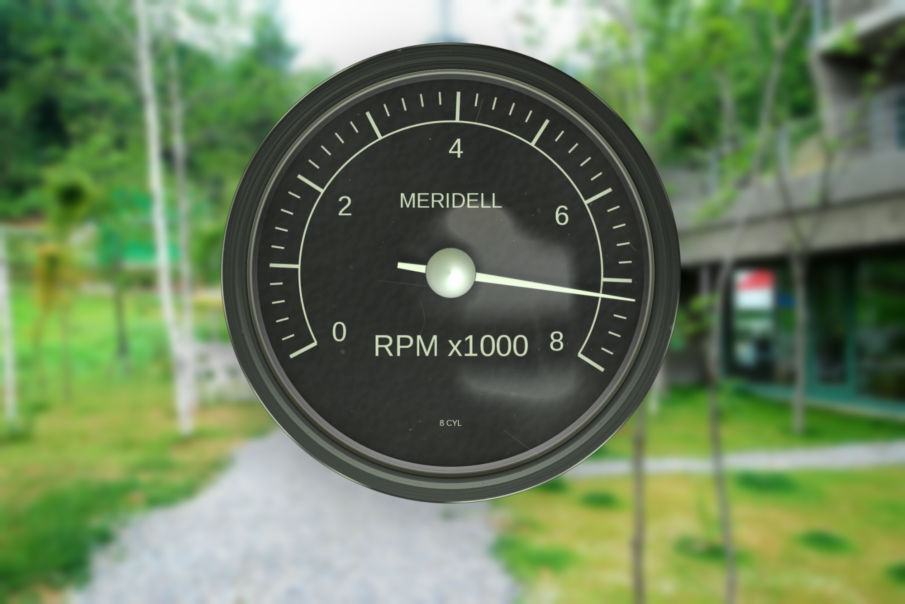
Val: 7200 rpm
